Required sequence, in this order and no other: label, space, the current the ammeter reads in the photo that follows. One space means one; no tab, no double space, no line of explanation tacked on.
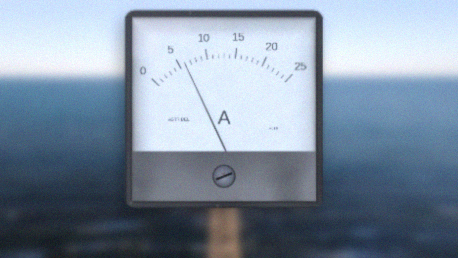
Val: 6 A
